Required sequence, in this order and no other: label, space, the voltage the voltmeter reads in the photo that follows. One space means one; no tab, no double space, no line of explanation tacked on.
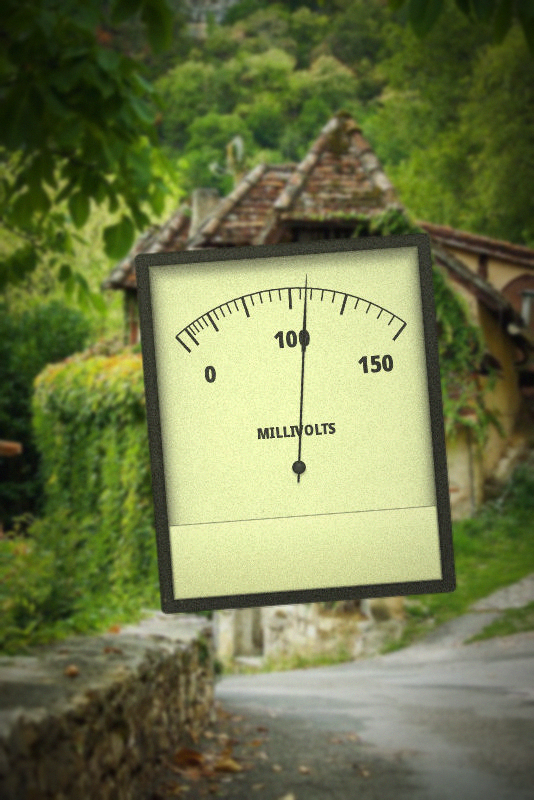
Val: 107.5 mV
